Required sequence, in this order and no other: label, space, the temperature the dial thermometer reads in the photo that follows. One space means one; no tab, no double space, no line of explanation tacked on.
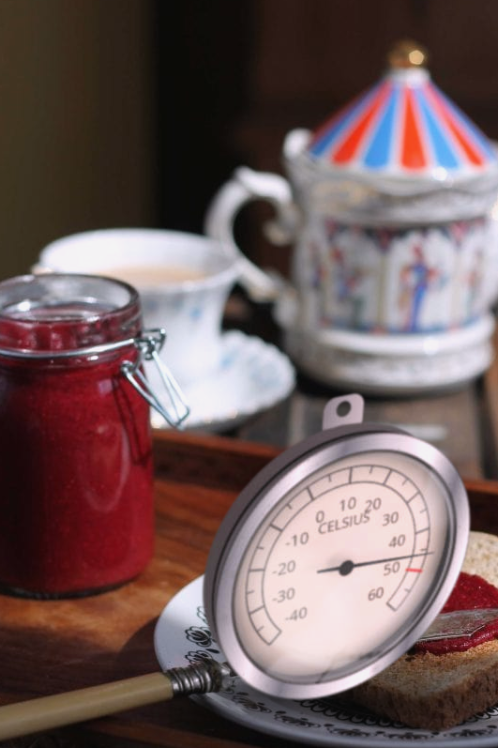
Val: 45 °C
